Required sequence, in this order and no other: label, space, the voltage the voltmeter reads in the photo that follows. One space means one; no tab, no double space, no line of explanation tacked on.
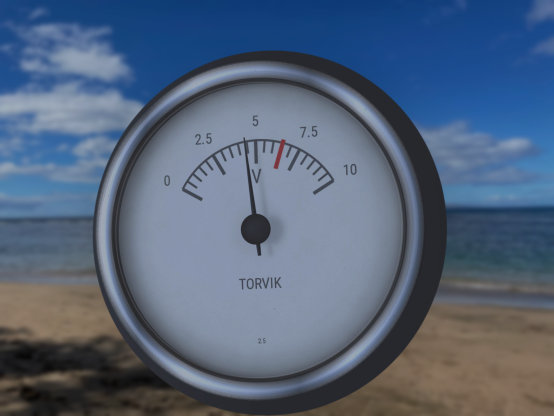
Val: 4.5 V
